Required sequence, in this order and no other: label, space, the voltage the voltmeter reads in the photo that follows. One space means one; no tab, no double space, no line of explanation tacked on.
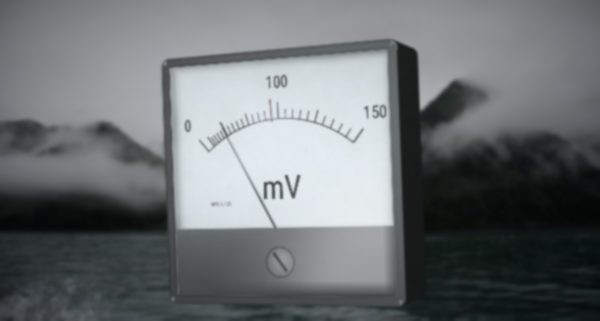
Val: 50 mV
